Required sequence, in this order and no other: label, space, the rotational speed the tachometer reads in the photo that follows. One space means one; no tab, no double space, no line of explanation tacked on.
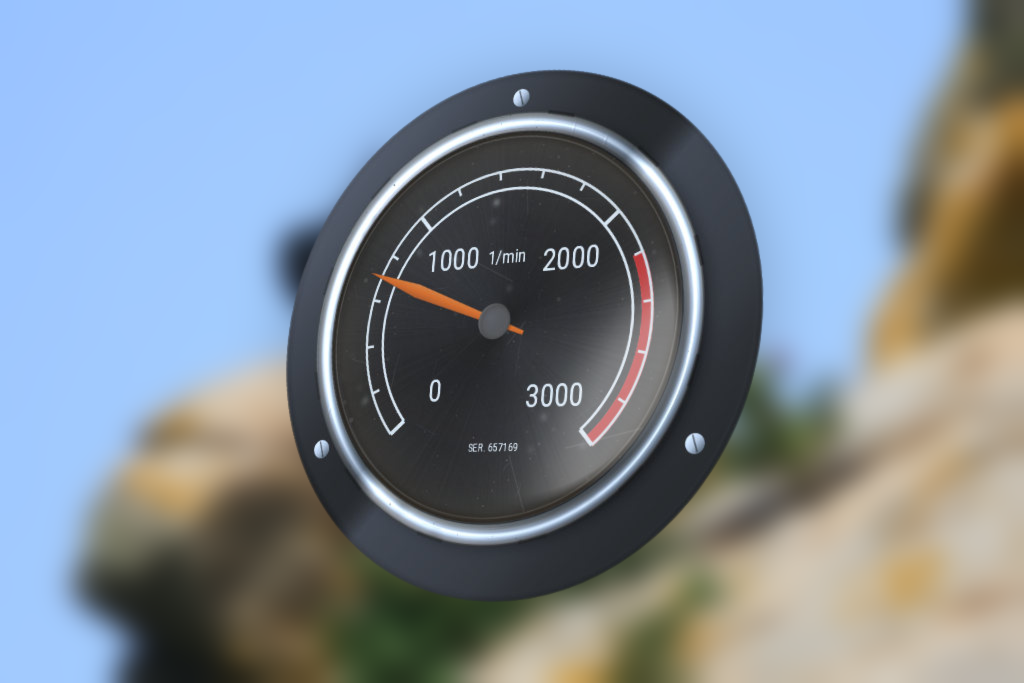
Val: 700 rpm
